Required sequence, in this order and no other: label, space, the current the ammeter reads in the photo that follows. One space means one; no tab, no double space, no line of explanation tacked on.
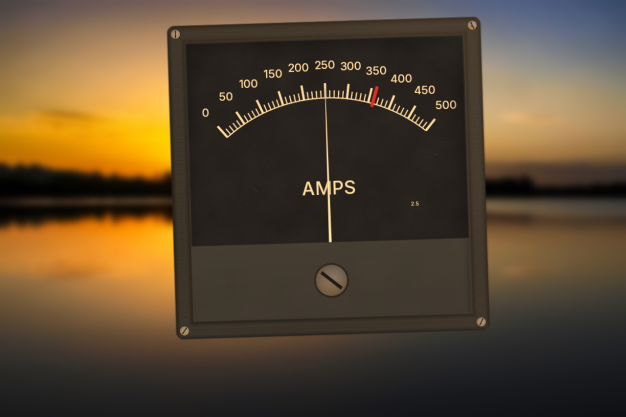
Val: 250 A
